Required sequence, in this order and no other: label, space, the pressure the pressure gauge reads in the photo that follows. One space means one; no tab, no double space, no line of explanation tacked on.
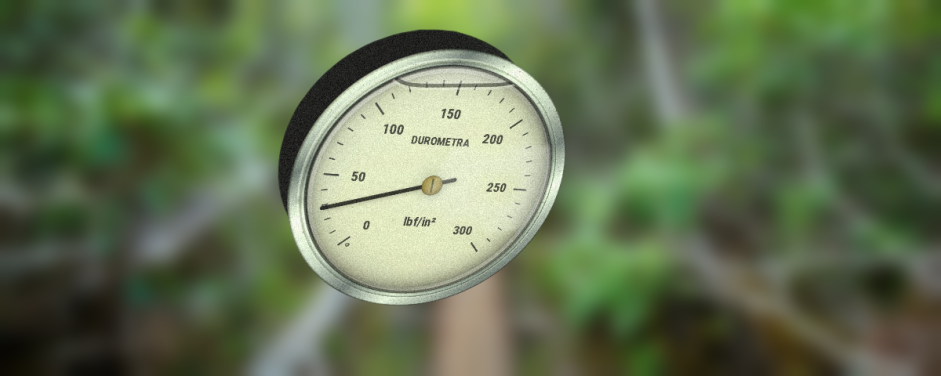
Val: 30 psi
